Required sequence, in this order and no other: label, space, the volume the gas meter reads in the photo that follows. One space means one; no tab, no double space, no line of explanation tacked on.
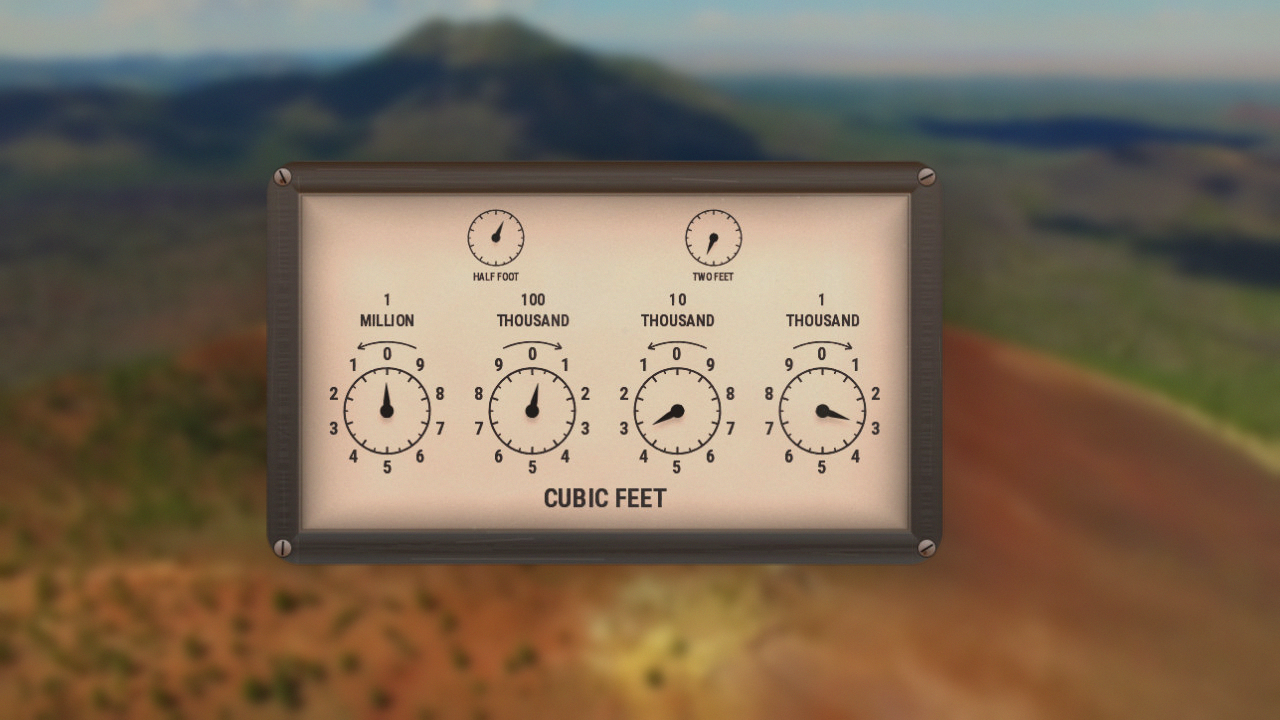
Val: 3300 ft³
